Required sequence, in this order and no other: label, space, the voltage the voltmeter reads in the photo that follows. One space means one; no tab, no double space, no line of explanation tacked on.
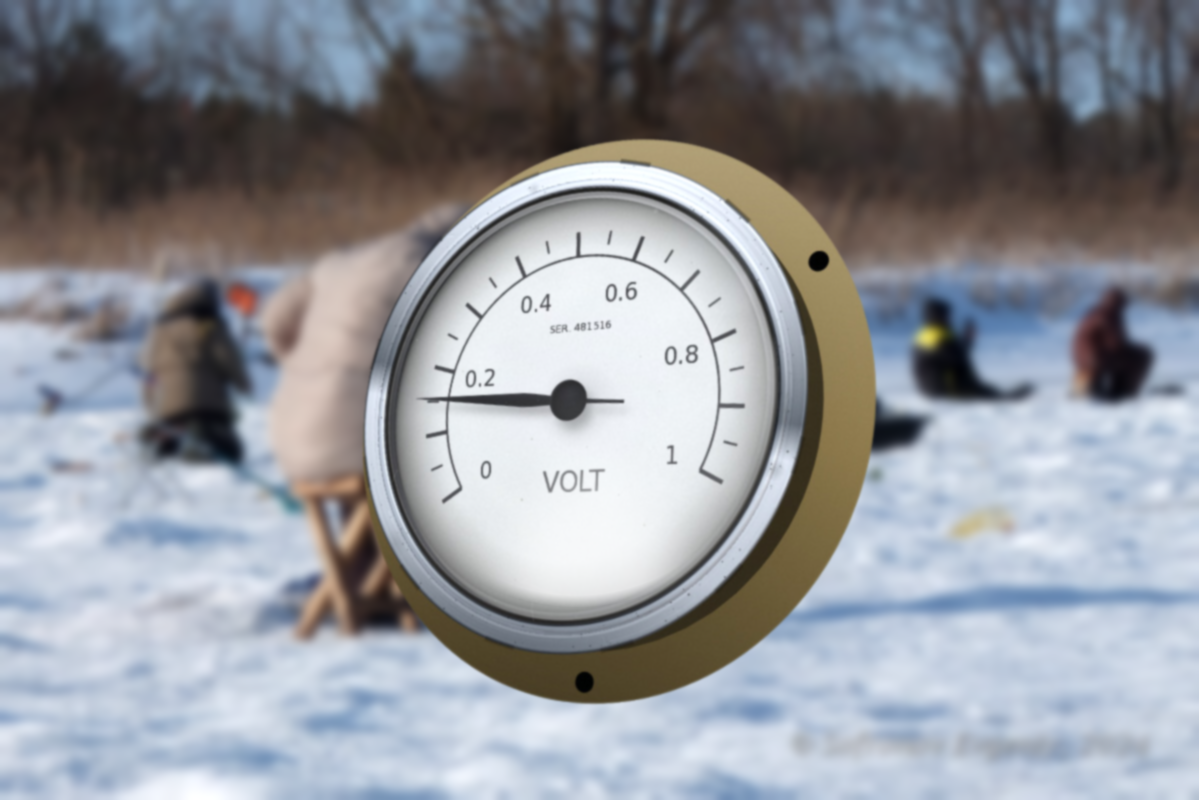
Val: 0.15 V
